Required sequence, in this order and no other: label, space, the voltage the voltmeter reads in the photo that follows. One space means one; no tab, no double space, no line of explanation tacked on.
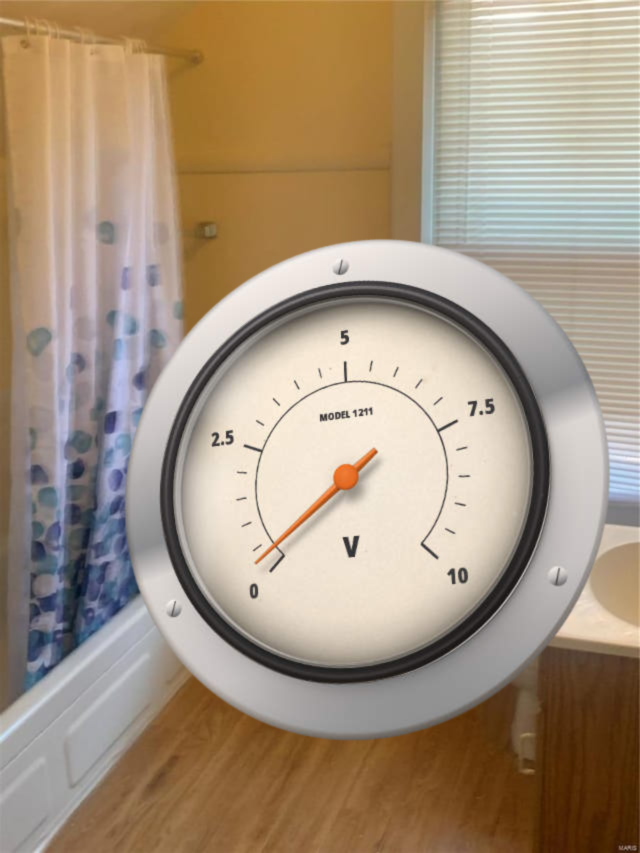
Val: 0.25 V
